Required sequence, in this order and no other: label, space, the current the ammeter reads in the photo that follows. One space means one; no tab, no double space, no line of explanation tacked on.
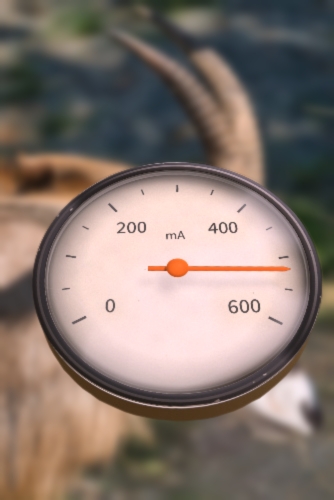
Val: 525 mA
